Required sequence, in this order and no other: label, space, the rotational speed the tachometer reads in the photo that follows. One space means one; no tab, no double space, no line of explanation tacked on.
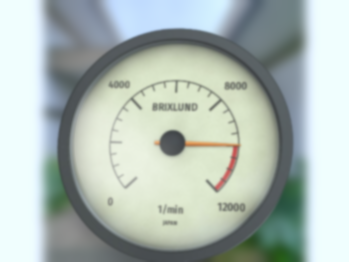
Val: 10000 rpm
